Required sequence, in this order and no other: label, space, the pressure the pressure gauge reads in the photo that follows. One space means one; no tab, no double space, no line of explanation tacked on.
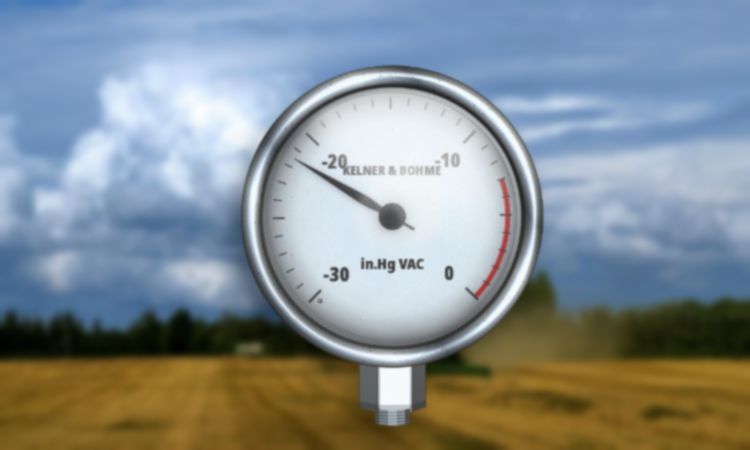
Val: -21.5 inHg
